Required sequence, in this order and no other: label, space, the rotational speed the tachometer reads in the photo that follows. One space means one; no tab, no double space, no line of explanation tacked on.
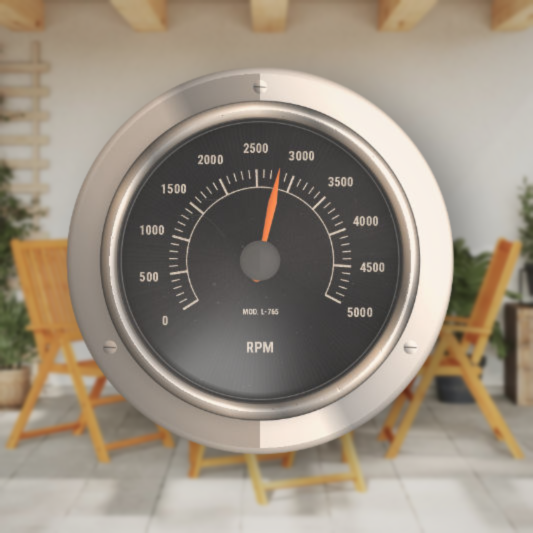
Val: 2800 rpm
